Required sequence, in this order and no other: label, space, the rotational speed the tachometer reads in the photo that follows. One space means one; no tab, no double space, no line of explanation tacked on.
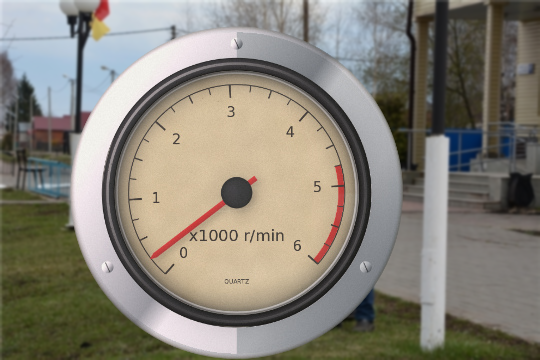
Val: 250 rpm
